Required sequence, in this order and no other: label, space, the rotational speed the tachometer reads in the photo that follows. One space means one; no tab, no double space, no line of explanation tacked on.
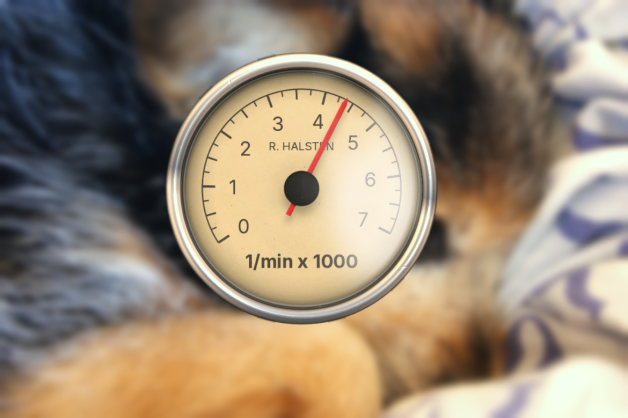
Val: 4375 rpm
